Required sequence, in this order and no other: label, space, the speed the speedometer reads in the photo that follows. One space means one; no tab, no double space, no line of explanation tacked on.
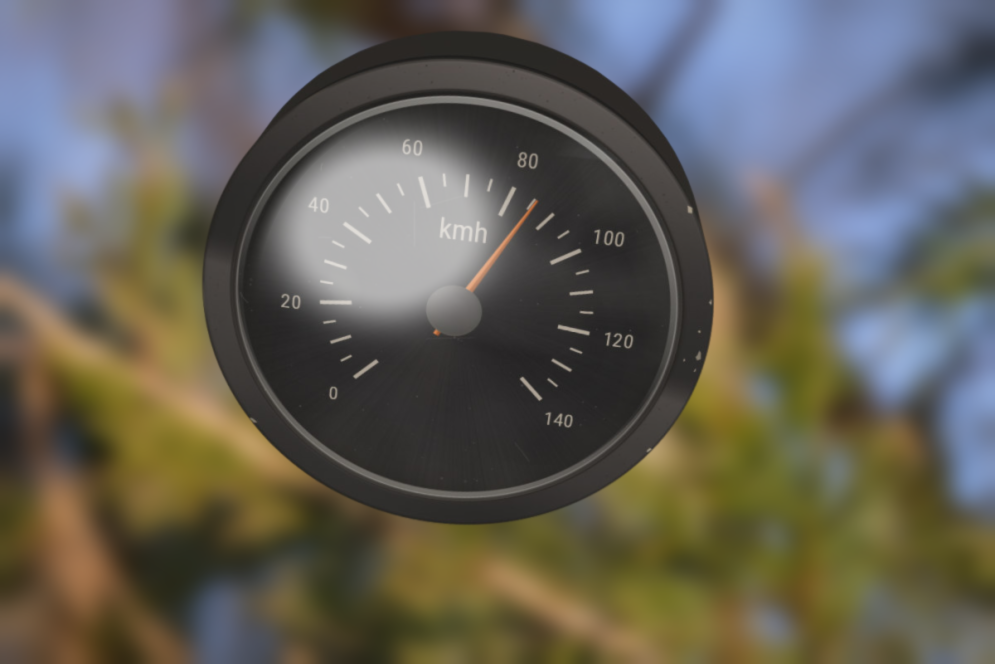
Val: 85 km/h
